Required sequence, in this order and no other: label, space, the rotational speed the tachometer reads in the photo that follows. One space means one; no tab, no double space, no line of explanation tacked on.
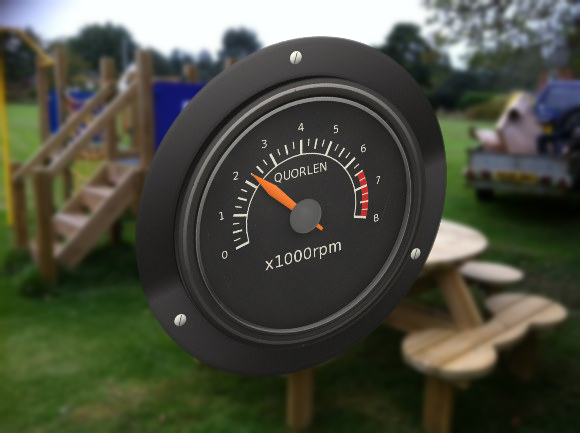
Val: 2250 rpm
